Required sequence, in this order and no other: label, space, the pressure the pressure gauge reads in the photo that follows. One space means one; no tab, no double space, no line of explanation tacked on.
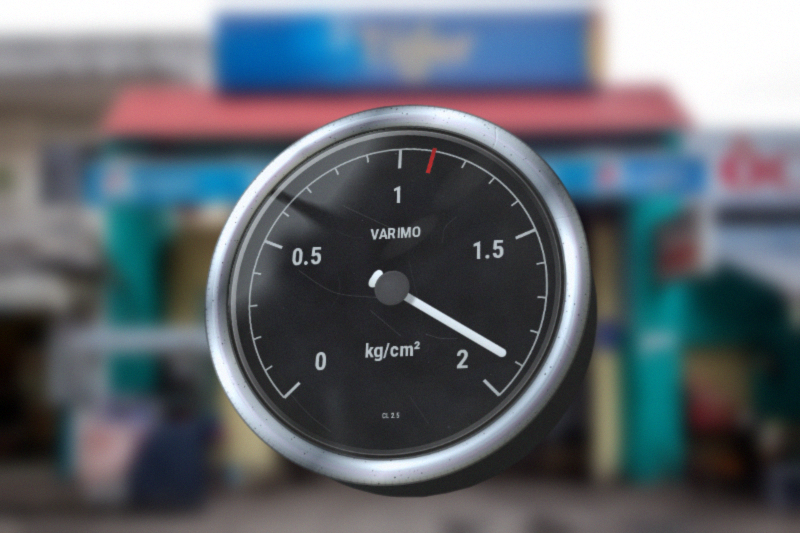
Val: 1.9 kg/cm²
